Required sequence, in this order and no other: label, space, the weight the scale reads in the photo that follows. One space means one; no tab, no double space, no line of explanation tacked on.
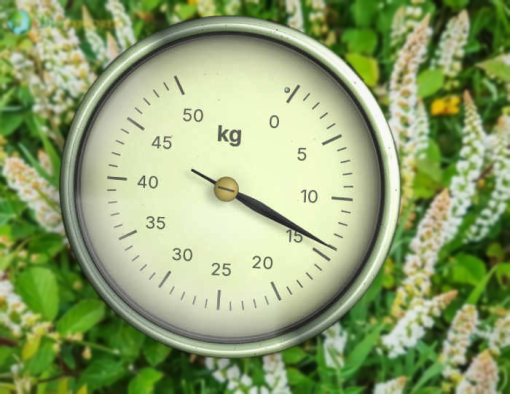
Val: 14 kg
